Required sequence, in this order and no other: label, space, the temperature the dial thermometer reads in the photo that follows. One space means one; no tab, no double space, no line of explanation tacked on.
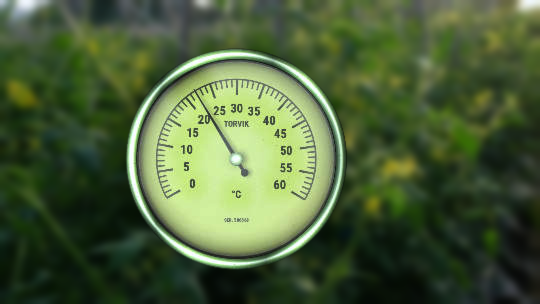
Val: 22 °C
